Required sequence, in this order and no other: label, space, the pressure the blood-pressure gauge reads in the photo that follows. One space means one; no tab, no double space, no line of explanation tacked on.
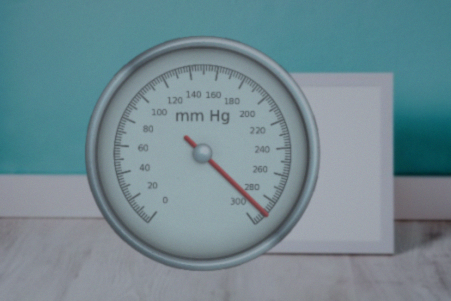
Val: 290 mmHg
